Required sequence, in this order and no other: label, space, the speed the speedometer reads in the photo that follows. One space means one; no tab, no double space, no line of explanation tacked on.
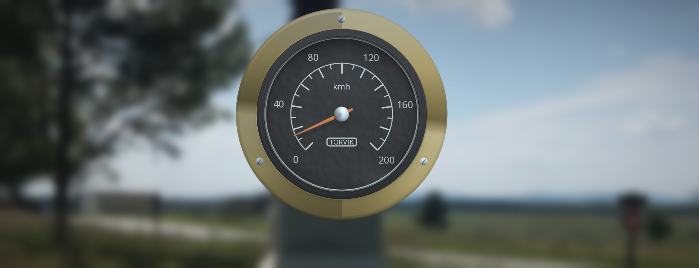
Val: 15 km/h
